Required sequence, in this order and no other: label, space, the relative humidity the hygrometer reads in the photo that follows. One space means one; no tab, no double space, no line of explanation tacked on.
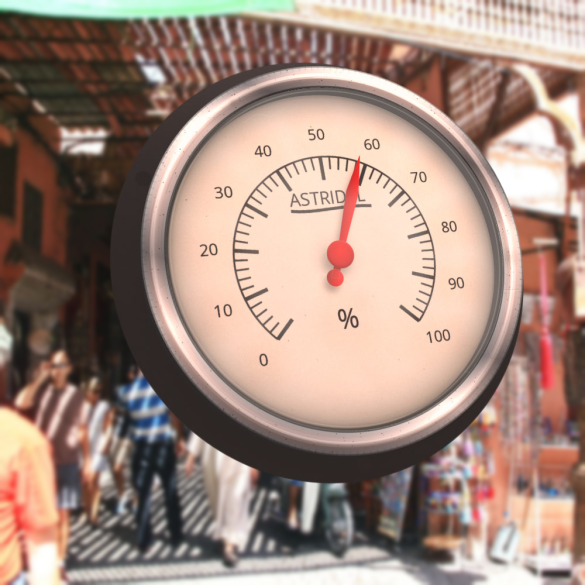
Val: 58 %
